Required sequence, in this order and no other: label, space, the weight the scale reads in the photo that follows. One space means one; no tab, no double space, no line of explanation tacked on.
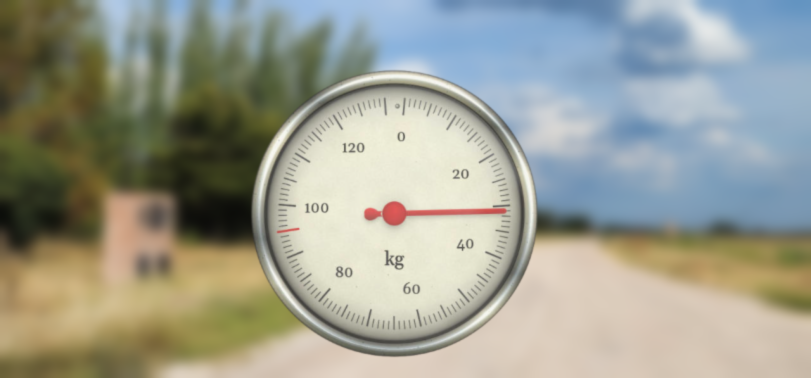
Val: 31 kg
